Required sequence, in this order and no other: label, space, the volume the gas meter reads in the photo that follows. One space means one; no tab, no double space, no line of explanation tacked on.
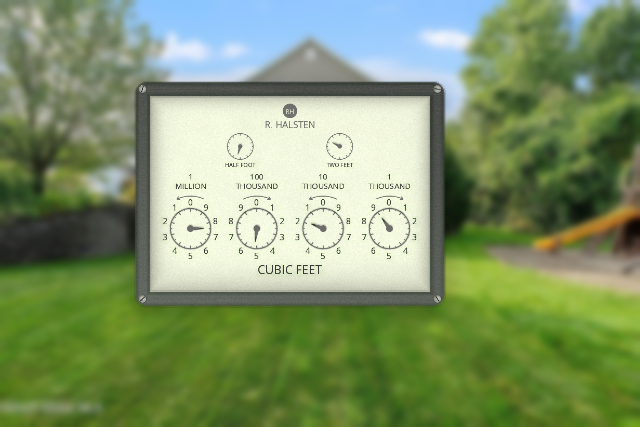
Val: 751900 ft³
